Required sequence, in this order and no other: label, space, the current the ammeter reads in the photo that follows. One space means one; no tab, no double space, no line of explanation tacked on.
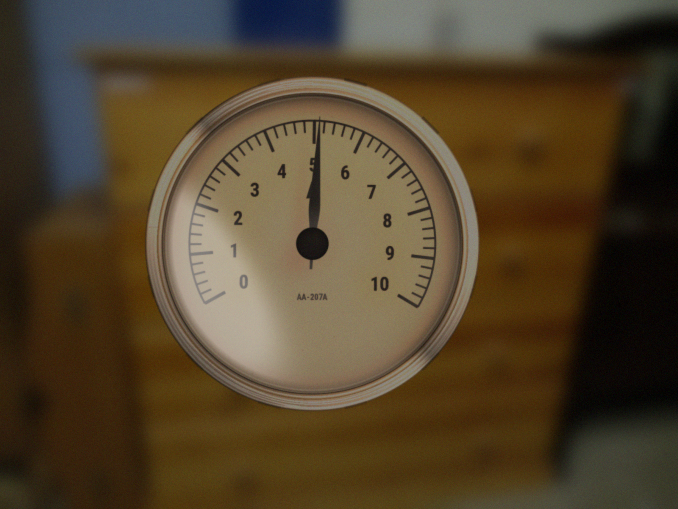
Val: 5.1 A
